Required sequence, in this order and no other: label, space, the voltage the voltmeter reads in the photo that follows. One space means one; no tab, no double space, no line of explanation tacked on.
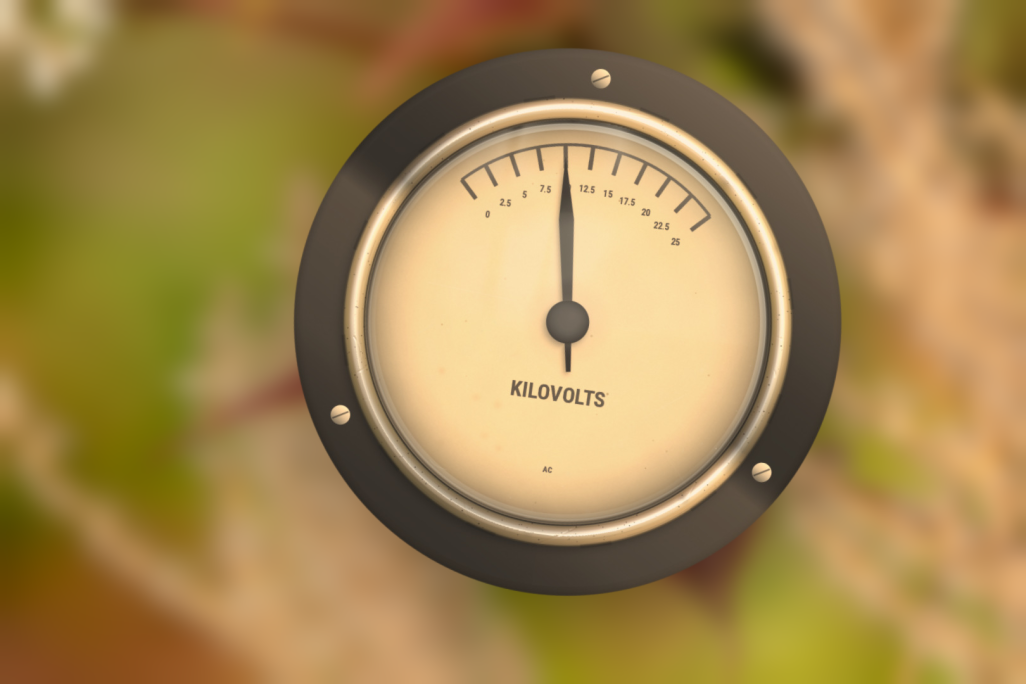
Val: 10 kV
